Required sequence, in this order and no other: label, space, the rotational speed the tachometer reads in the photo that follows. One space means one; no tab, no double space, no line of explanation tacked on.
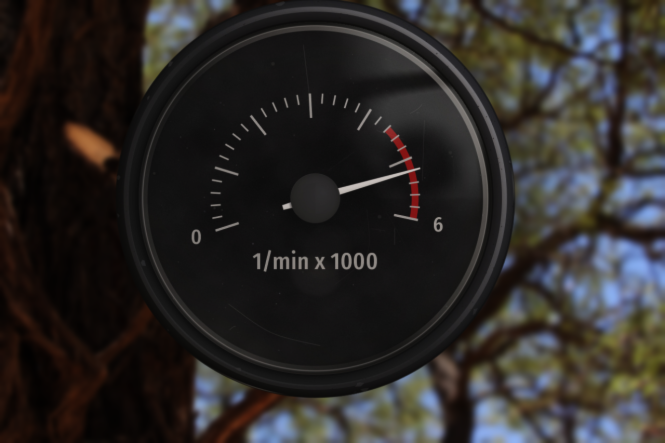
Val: 5200 rpm
